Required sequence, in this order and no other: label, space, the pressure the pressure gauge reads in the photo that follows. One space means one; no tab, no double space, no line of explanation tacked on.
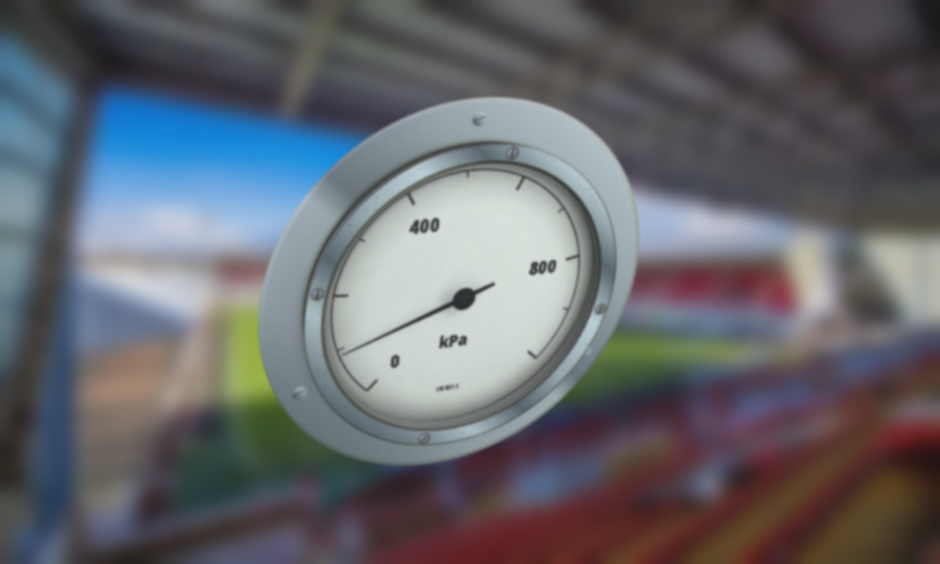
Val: 100 kPa
